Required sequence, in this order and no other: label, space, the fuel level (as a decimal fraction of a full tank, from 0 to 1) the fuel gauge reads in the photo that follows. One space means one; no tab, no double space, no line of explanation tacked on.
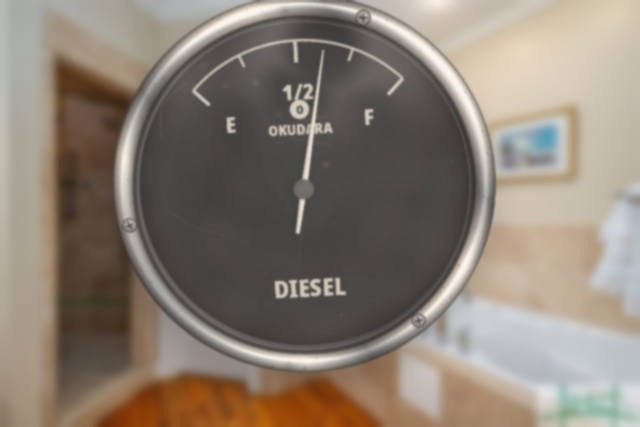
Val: 0.625
